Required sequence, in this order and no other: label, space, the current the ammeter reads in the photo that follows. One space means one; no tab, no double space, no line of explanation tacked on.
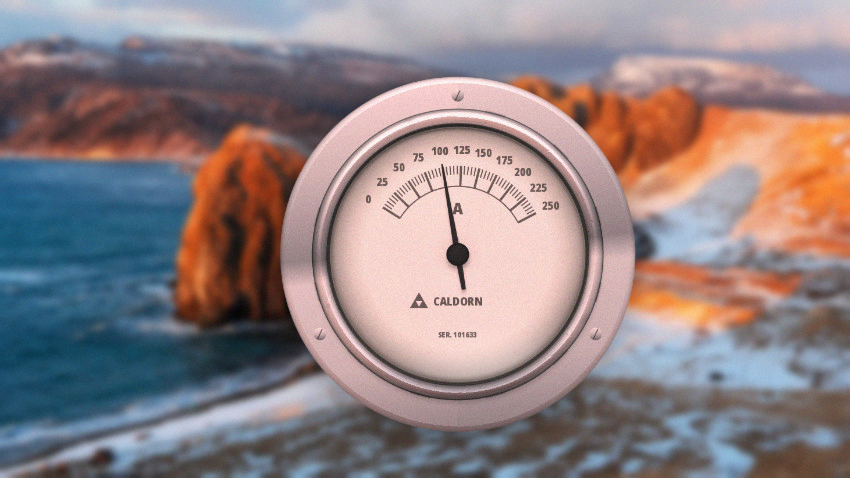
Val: 100 A
